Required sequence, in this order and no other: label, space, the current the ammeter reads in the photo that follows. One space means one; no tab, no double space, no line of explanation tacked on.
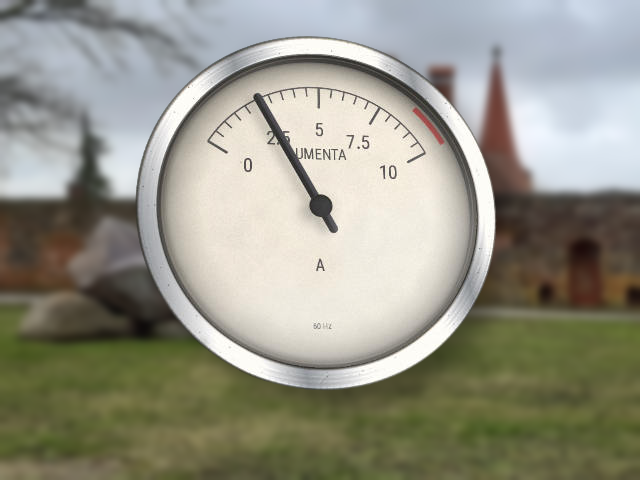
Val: 2.5 A
